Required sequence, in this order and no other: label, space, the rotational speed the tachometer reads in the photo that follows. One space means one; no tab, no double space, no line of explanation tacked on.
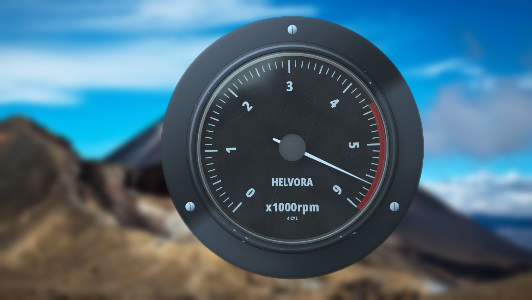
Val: 5600 rpm
